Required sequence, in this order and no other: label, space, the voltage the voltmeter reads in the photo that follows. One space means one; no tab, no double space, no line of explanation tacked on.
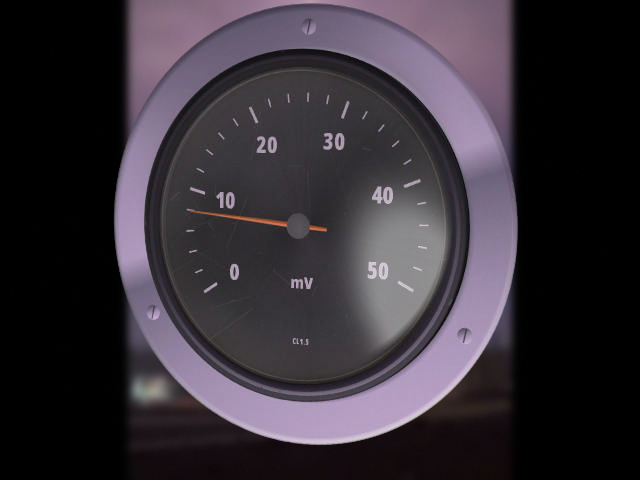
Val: 8 mV
